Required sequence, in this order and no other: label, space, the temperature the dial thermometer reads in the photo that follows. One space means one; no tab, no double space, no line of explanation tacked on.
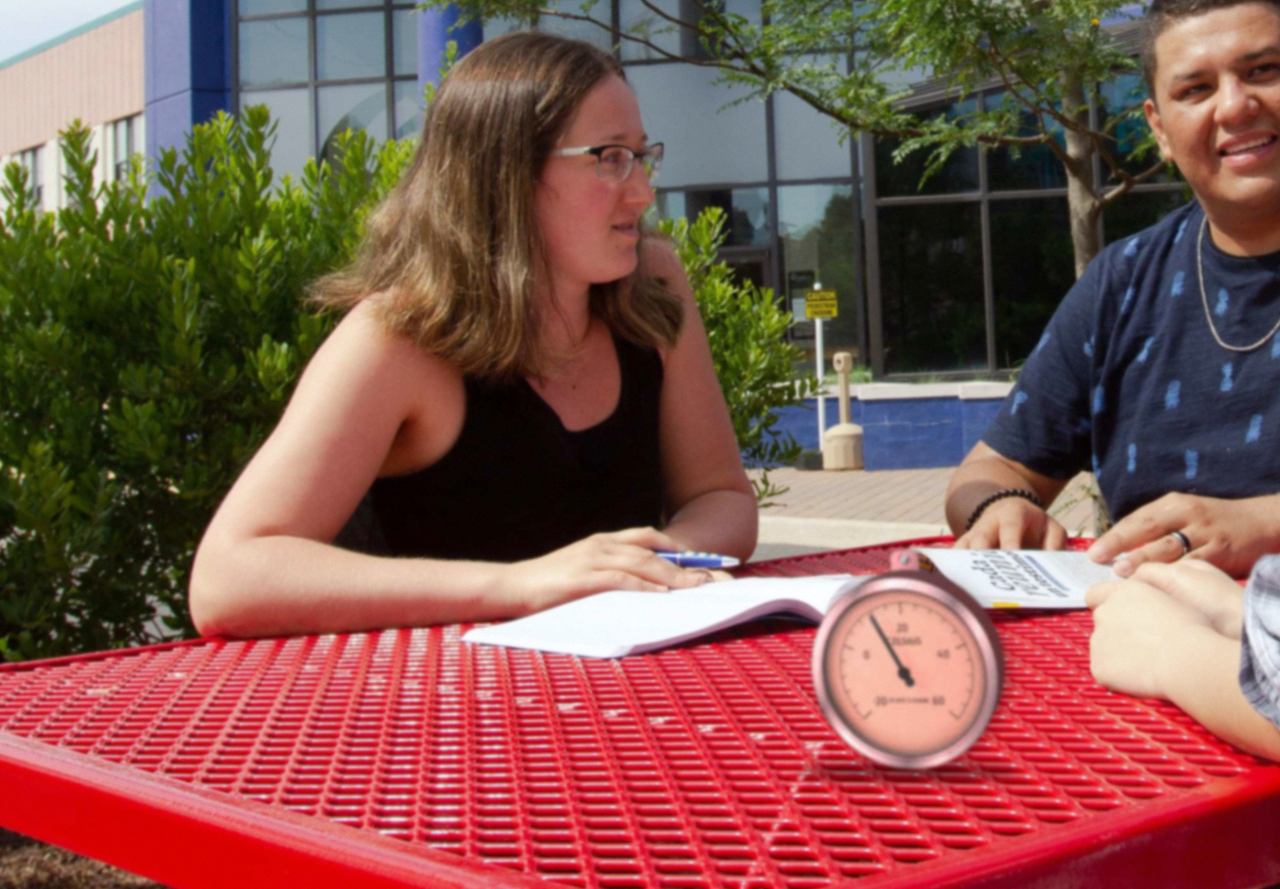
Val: 12 °C
